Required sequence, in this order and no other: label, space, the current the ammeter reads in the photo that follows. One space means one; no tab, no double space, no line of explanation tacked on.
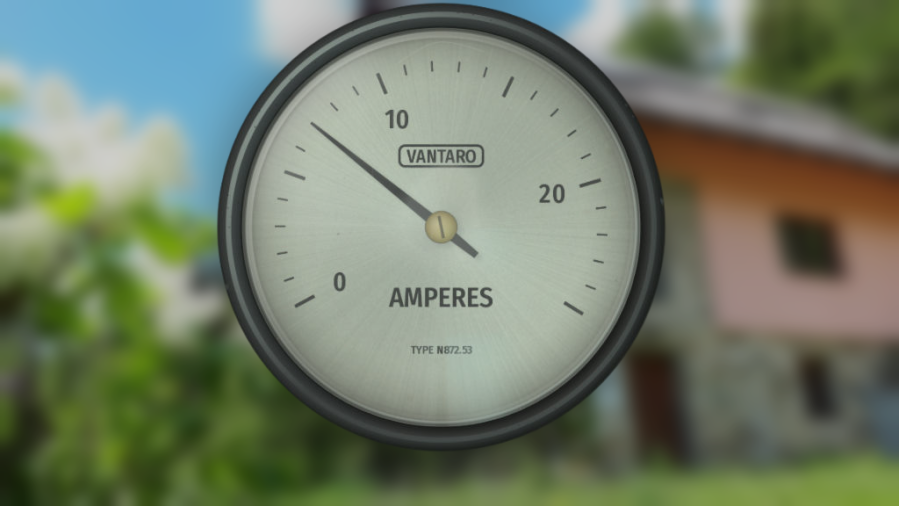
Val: 7 A
